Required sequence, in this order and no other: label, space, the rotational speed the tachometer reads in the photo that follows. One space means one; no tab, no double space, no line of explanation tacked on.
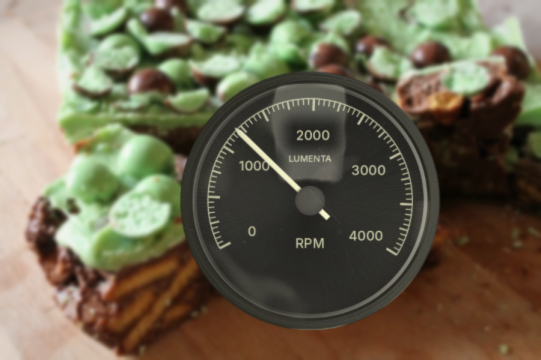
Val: 1200 rpm
